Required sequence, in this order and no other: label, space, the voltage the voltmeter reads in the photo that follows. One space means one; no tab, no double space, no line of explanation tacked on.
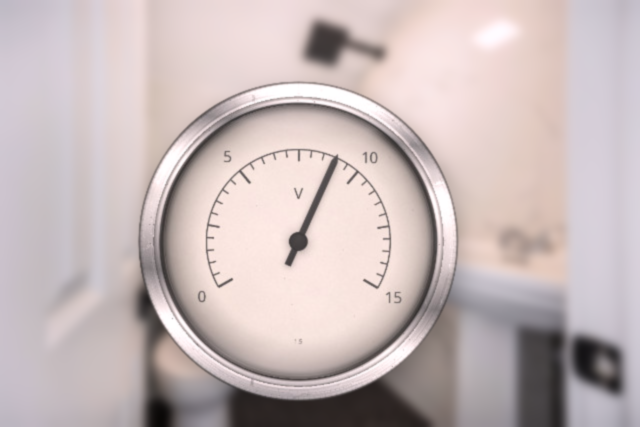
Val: 9 V
